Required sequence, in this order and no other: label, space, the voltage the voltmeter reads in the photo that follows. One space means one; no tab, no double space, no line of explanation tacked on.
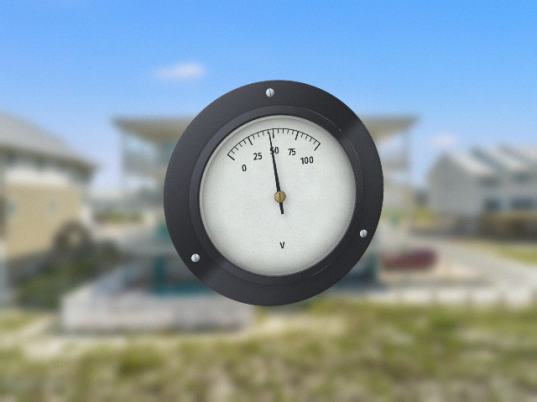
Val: 45 V
